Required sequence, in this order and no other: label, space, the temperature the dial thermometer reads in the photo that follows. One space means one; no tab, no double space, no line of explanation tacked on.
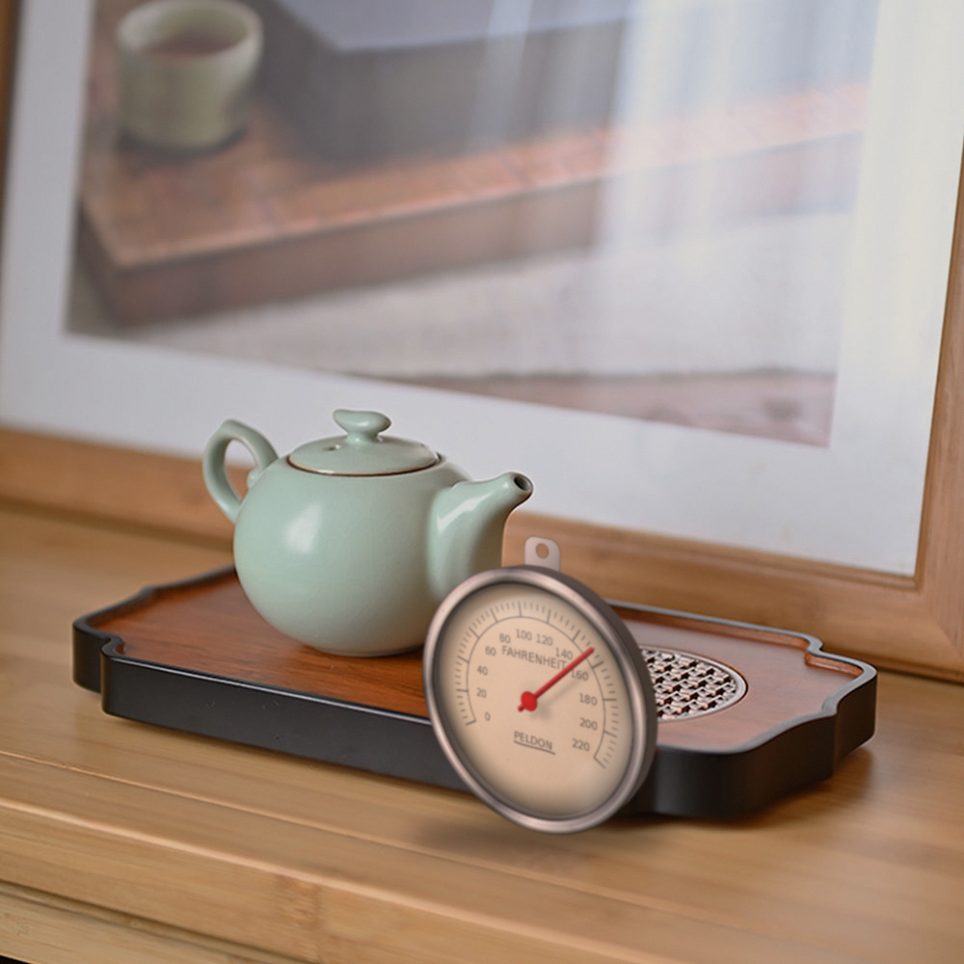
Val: 152 °F
